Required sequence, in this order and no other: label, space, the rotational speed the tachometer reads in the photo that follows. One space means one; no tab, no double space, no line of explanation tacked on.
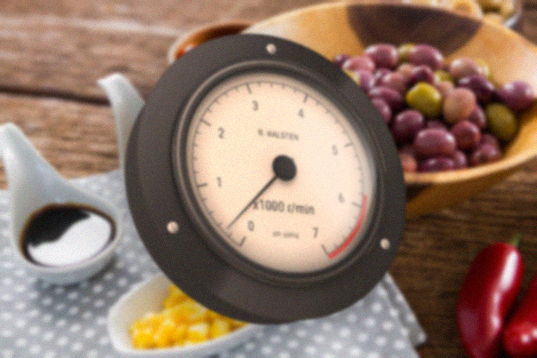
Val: 300 rpm
